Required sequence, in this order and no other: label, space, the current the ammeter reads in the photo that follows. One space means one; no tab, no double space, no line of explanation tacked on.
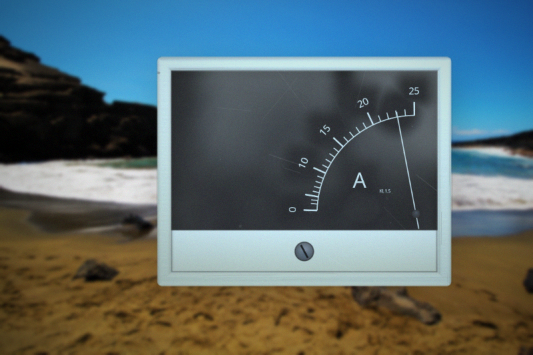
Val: 23 A
